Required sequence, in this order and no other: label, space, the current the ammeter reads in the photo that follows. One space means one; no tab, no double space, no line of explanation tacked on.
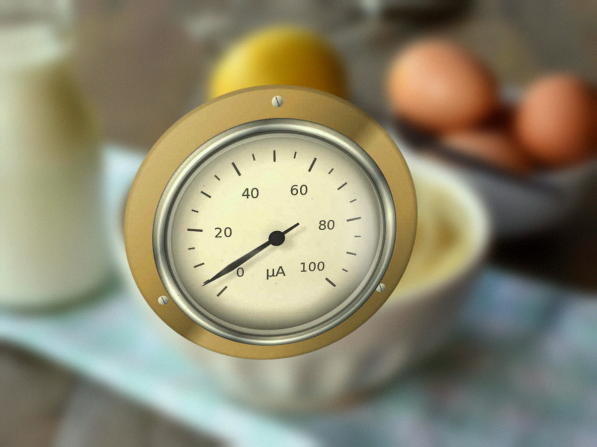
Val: 5 µA
